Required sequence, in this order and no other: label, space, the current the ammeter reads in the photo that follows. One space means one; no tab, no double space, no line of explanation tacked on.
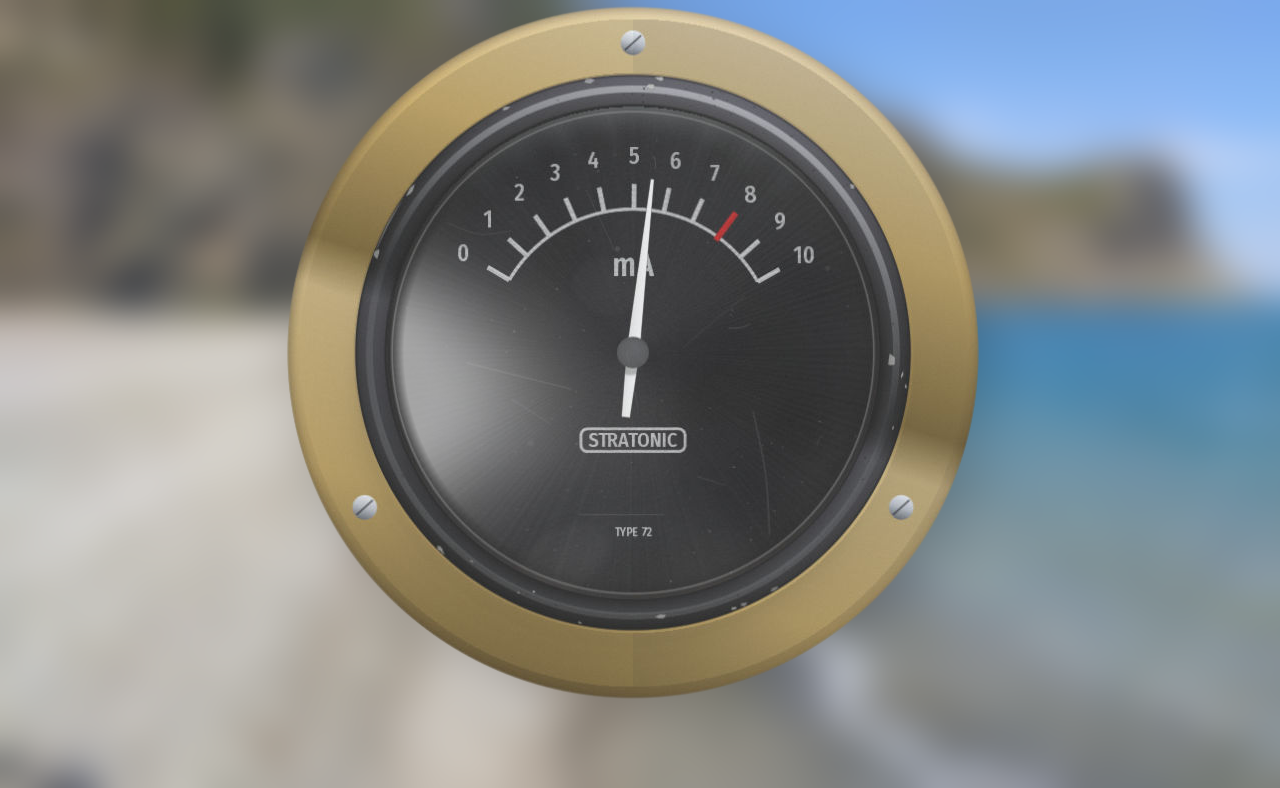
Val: 5.5 mA
